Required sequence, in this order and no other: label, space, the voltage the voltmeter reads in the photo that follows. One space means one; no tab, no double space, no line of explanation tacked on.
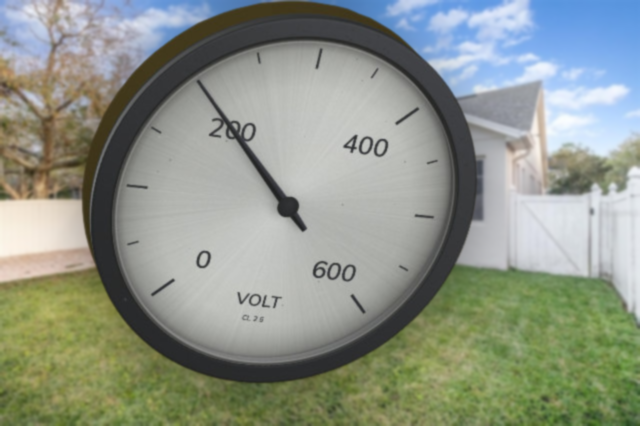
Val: 200 V
